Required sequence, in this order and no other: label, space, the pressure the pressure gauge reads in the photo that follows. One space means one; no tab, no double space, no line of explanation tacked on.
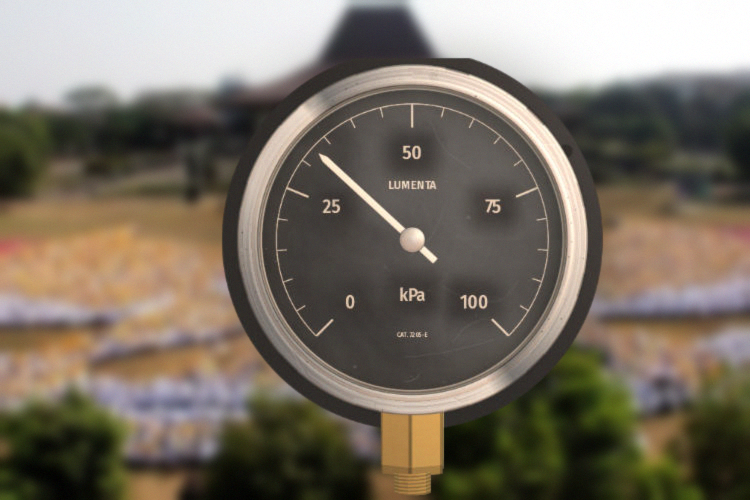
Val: 32.5 kPa
